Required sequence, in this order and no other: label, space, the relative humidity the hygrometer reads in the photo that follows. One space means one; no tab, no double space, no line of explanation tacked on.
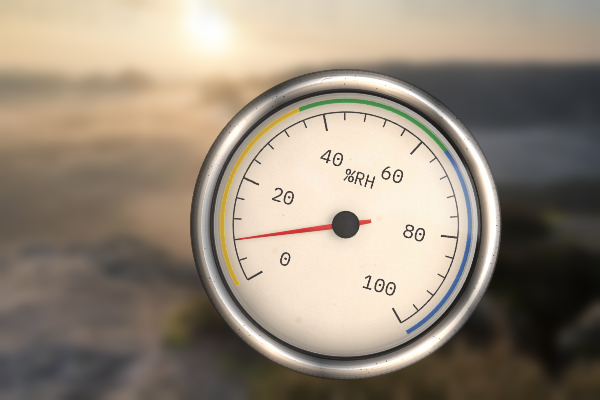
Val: 8 %
